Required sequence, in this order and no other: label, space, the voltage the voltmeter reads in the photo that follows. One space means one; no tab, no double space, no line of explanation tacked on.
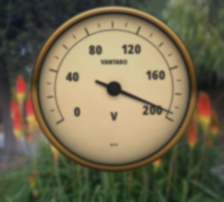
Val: 195 V
